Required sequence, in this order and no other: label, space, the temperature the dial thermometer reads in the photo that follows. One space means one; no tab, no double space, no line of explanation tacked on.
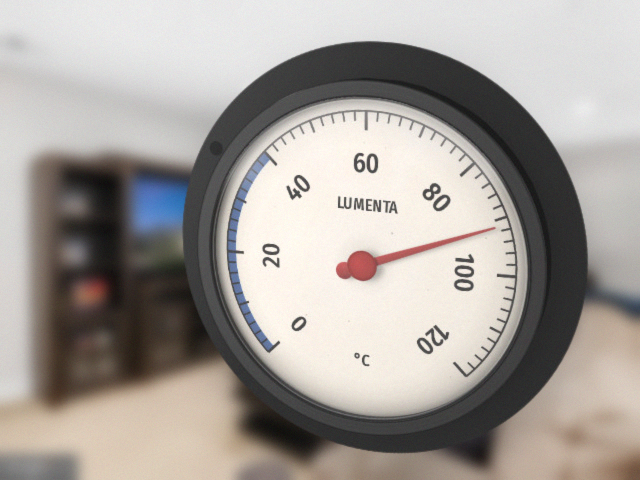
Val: 91 °C
